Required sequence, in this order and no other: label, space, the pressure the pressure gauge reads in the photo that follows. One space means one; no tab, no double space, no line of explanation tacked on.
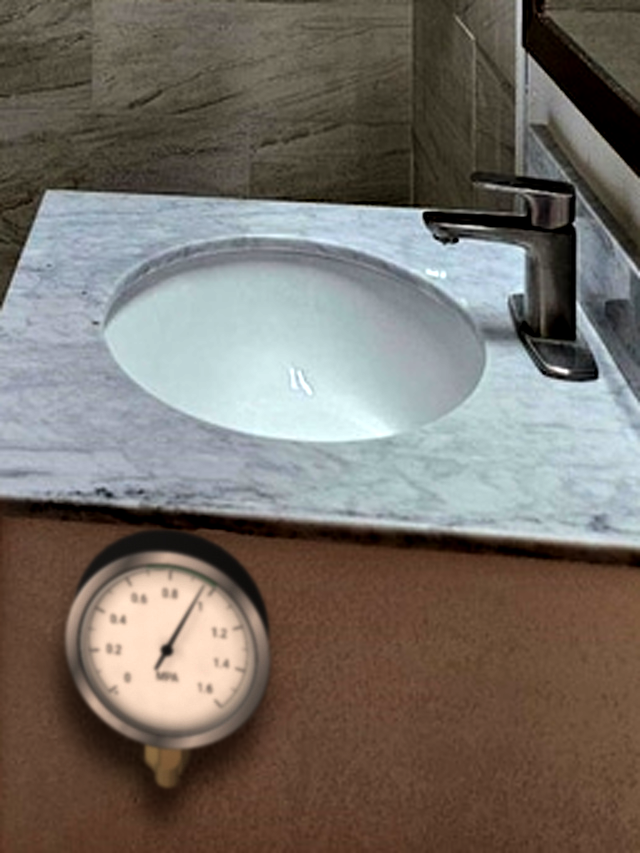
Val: 0.95 MPa
